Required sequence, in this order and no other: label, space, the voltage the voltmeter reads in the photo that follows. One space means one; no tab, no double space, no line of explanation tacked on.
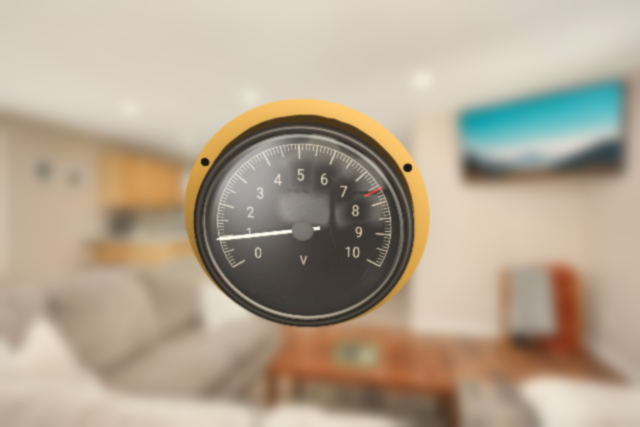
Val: 1 V
